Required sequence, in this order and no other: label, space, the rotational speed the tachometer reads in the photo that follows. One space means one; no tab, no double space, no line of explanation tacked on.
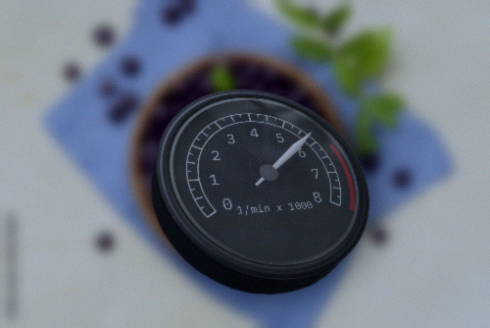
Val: 5750 rpm
